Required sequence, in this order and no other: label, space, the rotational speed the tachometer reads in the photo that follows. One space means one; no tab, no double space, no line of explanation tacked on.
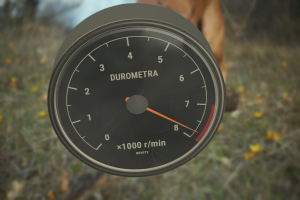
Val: 7750 rpm
